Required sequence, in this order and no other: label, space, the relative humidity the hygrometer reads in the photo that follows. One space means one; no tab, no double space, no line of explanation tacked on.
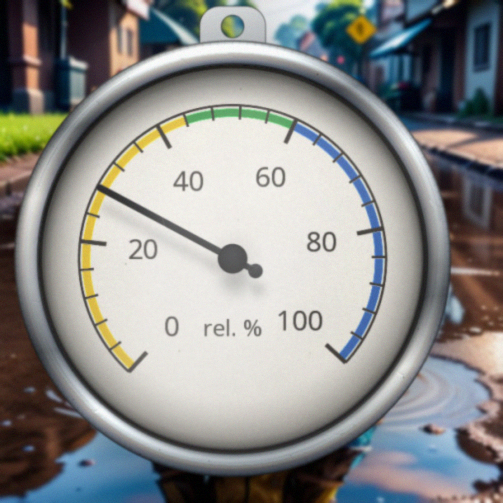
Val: 28 %
